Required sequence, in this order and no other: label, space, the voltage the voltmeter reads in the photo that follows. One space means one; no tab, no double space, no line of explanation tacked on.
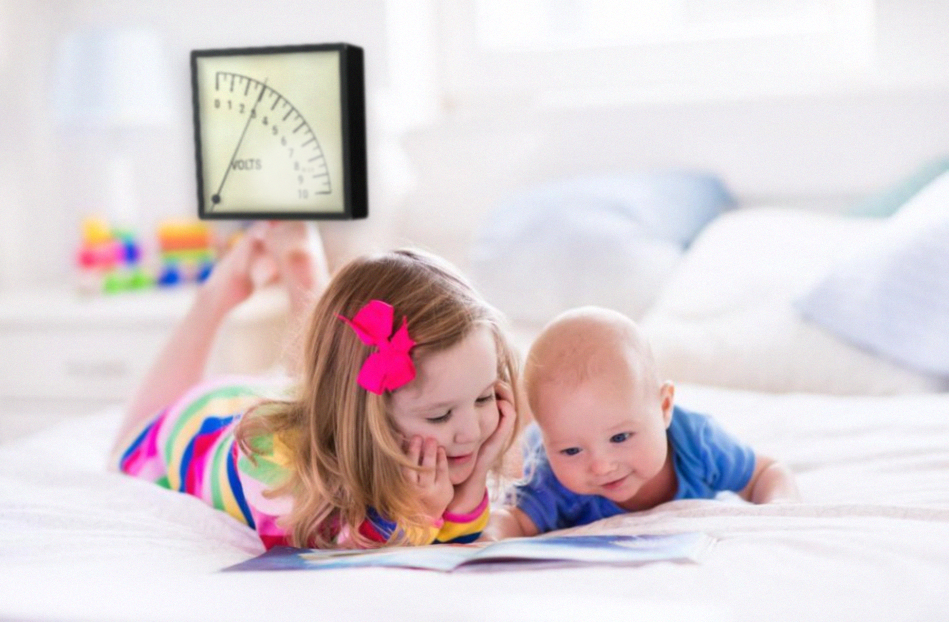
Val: 3 V
